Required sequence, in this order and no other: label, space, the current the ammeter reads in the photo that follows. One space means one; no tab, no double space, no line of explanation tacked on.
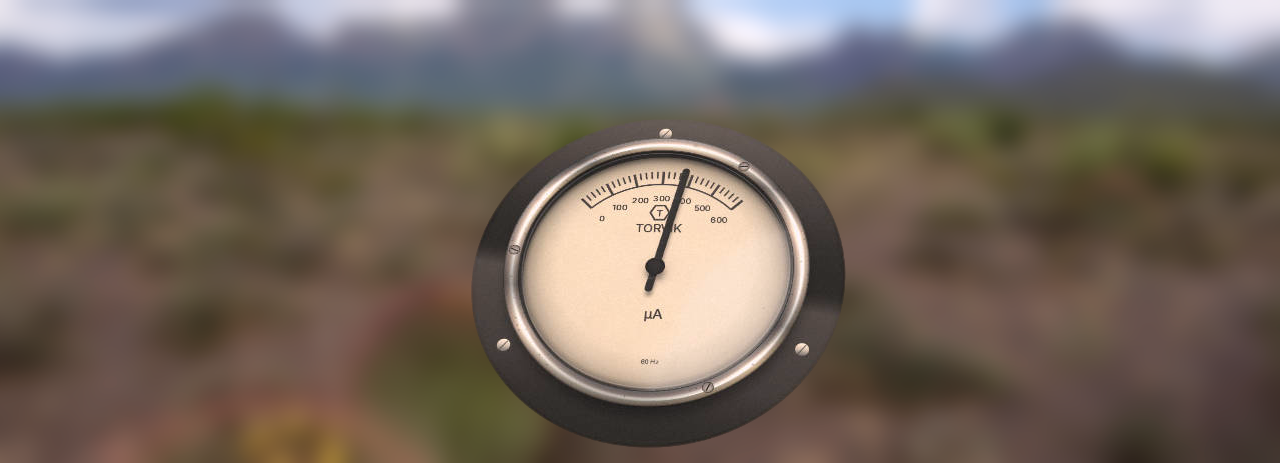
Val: 380 µA
